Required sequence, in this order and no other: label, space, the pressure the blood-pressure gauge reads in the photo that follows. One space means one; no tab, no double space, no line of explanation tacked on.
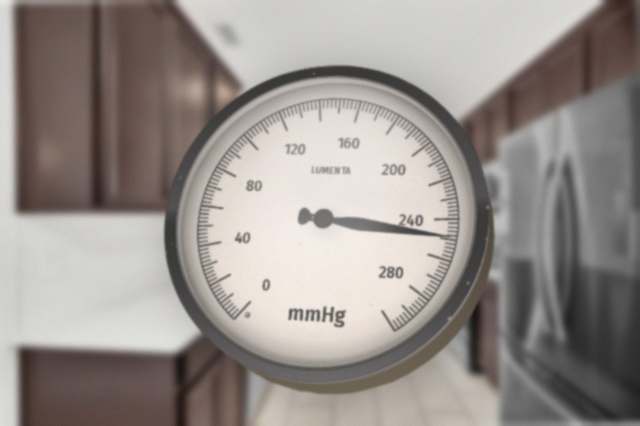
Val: 250 mmHg
